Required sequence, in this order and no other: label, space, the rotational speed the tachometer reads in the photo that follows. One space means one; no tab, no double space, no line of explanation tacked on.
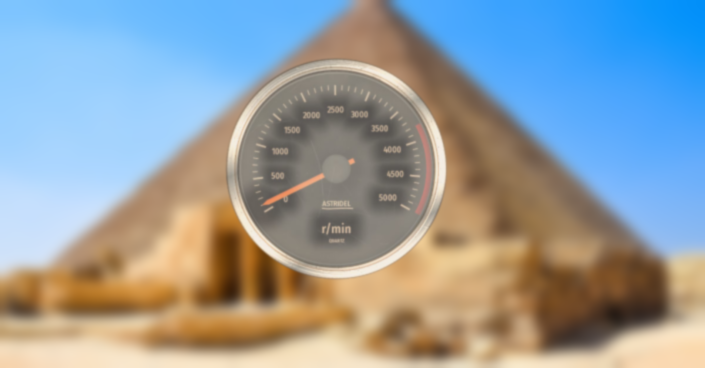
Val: 100 rpm
